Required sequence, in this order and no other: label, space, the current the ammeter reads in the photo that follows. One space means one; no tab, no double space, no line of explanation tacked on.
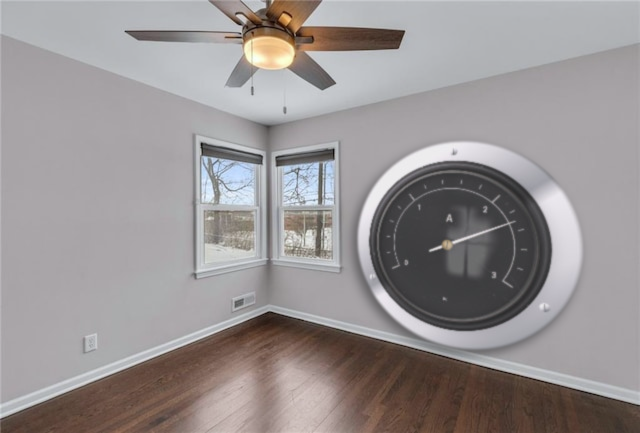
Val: 2.3 A
